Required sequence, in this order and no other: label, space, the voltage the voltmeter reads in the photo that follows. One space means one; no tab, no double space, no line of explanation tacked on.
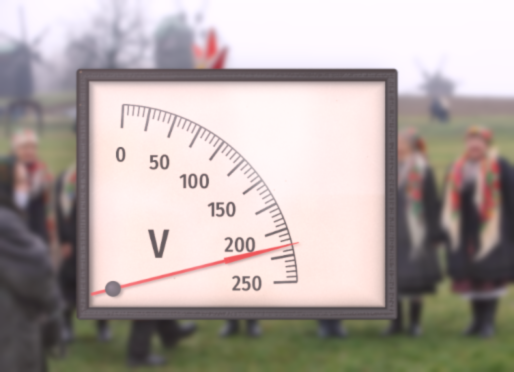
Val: 215 V
